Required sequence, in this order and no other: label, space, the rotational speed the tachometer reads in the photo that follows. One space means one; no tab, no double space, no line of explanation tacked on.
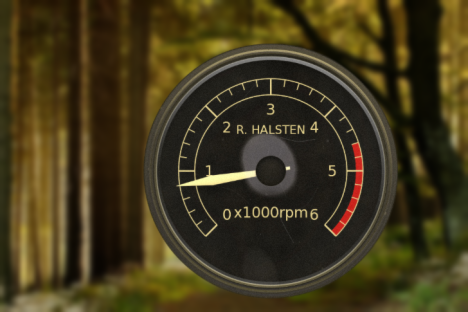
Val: 800 rpm
